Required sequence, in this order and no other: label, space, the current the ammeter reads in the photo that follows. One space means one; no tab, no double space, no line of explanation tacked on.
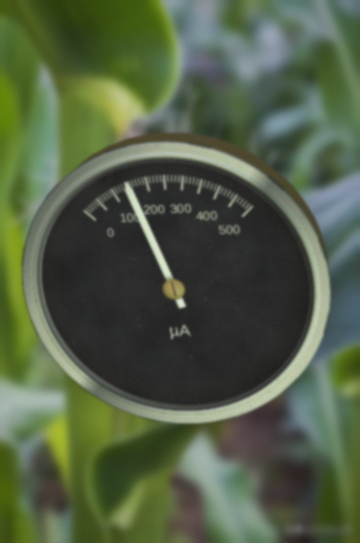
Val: 150 µA
